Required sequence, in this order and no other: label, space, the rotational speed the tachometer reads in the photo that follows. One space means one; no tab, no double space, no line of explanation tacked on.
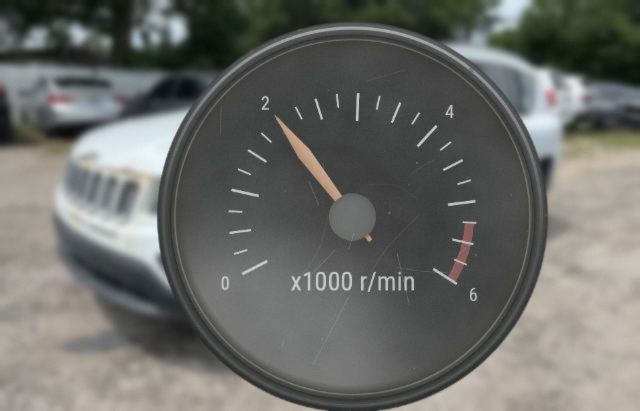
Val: 2000 rpm
